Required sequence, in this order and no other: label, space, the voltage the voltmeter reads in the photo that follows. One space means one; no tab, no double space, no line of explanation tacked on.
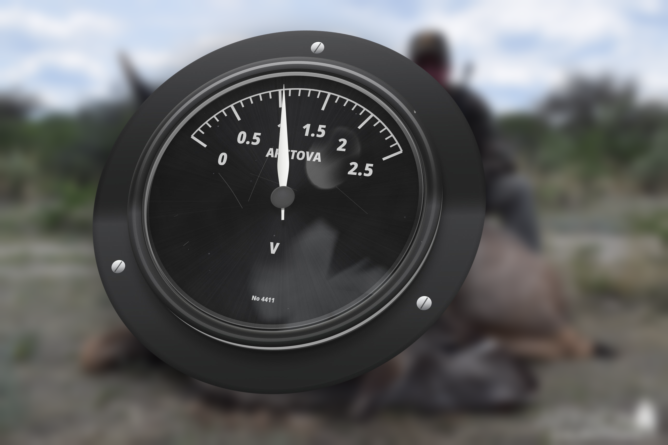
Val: 1.05 V
